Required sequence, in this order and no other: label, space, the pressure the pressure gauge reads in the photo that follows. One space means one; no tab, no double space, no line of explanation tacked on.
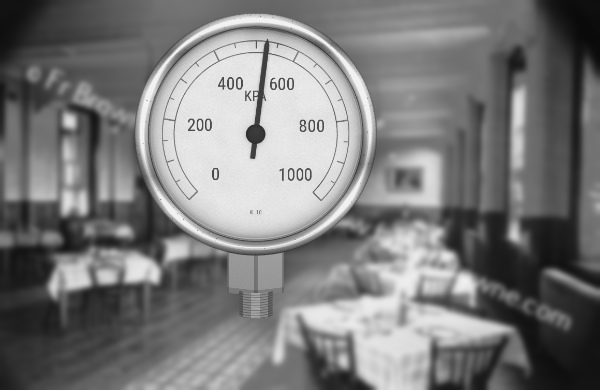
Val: 525 kPa
